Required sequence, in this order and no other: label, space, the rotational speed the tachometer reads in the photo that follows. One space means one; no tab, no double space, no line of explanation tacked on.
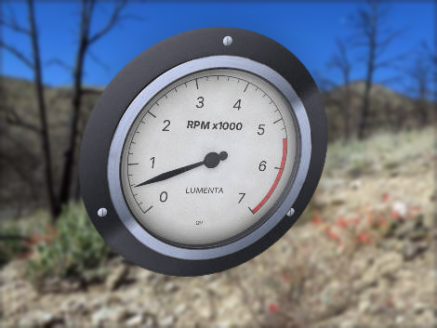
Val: 600 rpm
